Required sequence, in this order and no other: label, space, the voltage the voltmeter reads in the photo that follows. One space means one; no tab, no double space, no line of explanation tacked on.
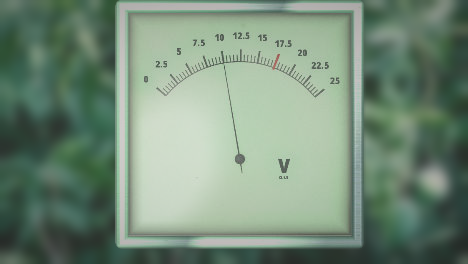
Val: 10 V
